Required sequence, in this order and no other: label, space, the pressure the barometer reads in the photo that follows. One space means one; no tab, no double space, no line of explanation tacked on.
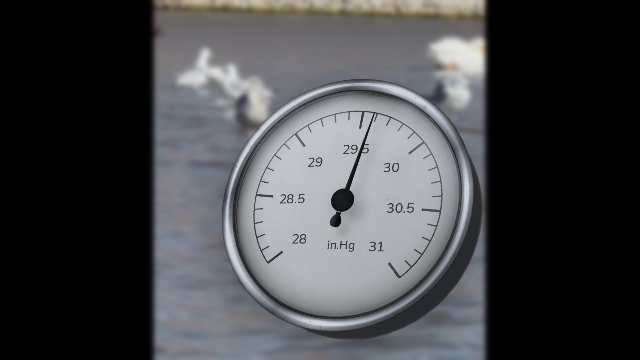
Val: 29.6 inHg
